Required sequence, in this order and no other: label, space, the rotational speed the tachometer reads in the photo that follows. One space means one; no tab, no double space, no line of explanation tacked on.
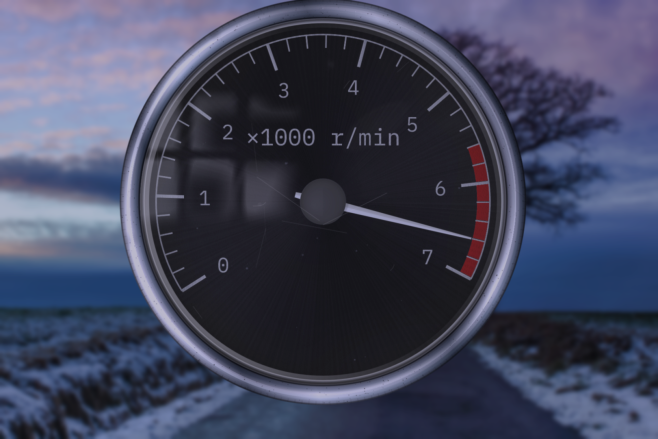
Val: 6600 rpm
